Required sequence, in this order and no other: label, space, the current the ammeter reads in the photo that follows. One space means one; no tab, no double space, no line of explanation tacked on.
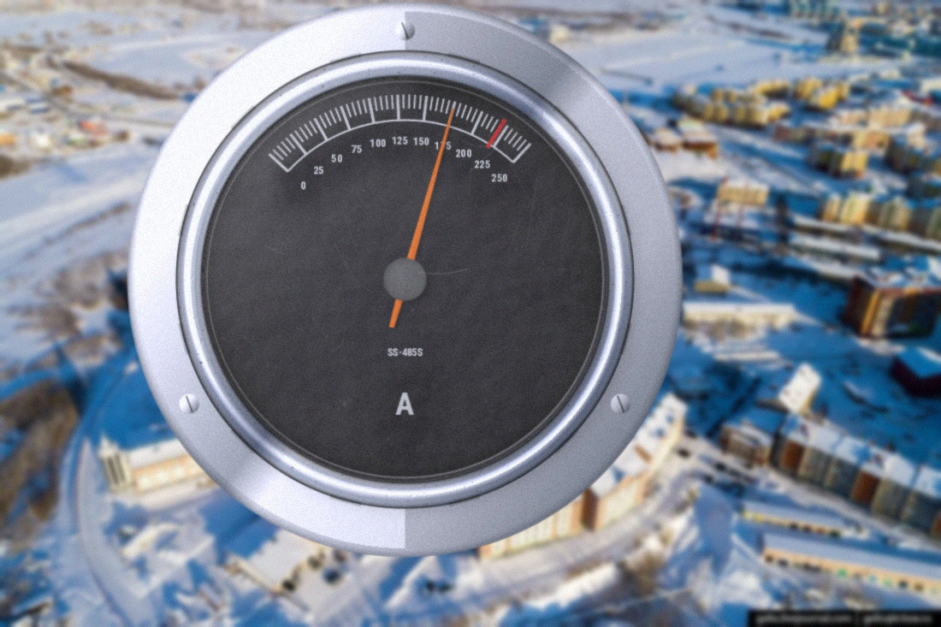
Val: 175 A
